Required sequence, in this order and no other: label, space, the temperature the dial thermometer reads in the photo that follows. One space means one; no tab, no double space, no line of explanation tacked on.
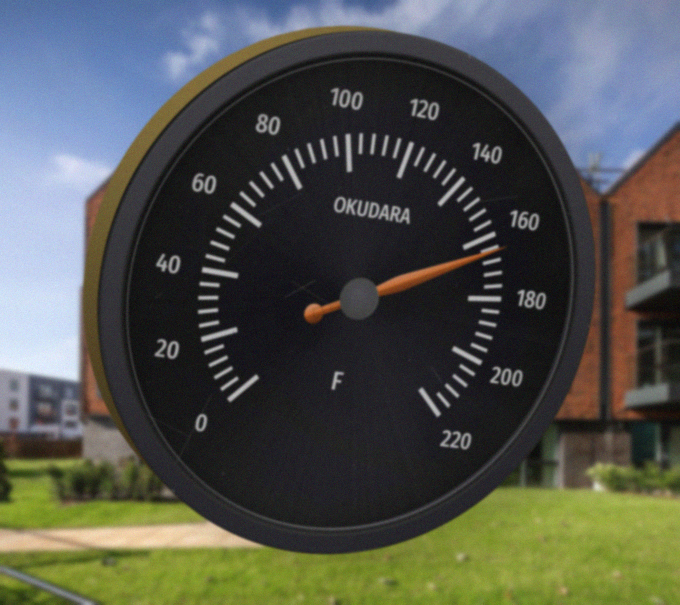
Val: 164 °F
